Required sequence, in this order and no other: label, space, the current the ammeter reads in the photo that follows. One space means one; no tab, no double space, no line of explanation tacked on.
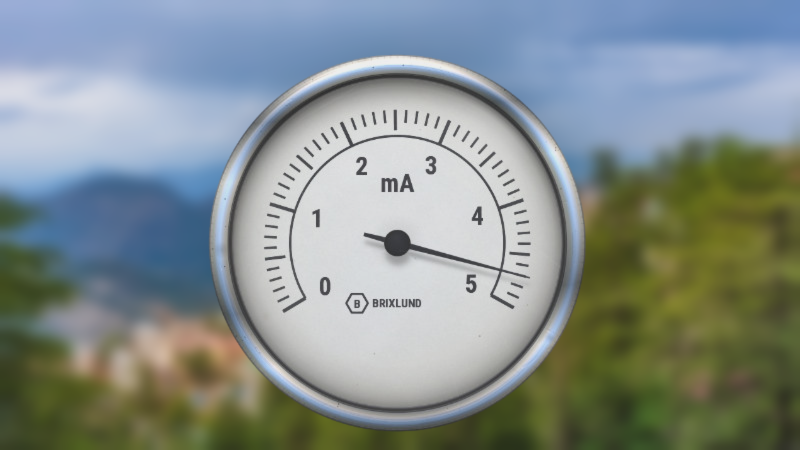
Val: 4.7 mA
